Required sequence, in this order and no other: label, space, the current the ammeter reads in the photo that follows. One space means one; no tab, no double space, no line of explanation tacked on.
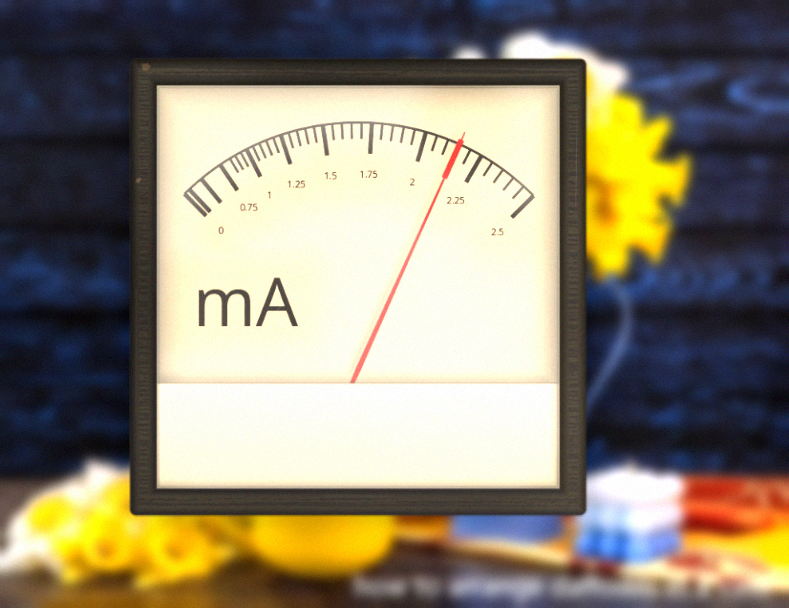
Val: 2.15 mA
